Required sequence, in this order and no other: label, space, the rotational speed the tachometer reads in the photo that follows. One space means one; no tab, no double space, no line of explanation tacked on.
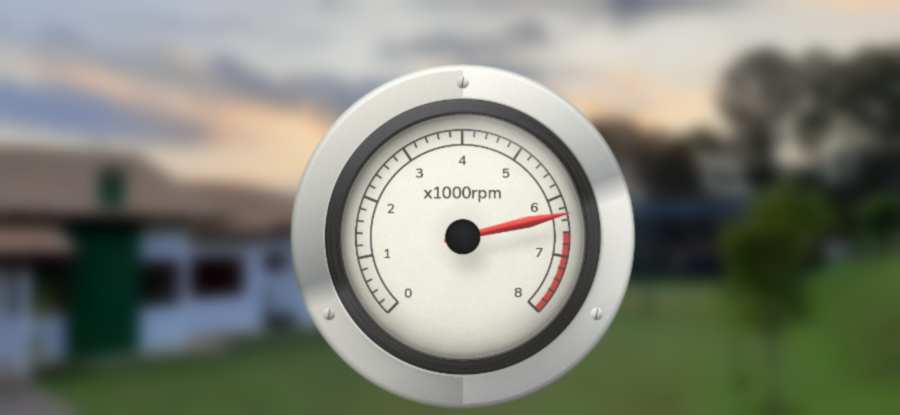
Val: 6300 rpm
